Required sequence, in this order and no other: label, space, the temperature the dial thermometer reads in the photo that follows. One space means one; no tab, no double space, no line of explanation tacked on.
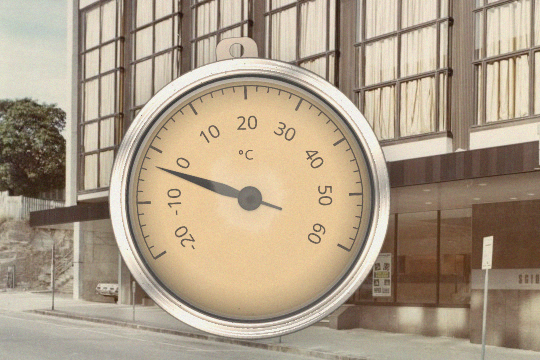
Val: -3 °C
